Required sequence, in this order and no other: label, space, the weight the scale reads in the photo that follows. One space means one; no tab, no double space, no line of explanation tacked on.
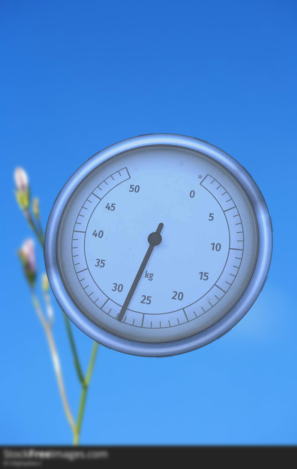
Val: 27.5 kg
